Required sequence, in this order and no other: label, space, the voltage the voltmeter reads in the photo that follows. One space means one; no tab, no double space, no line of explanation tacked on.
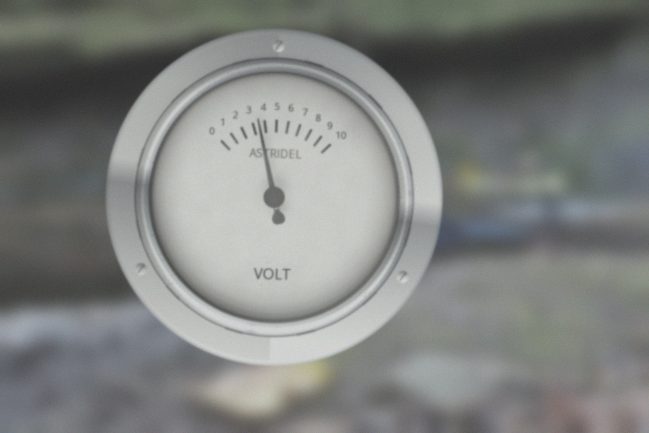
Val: 3.5 V
